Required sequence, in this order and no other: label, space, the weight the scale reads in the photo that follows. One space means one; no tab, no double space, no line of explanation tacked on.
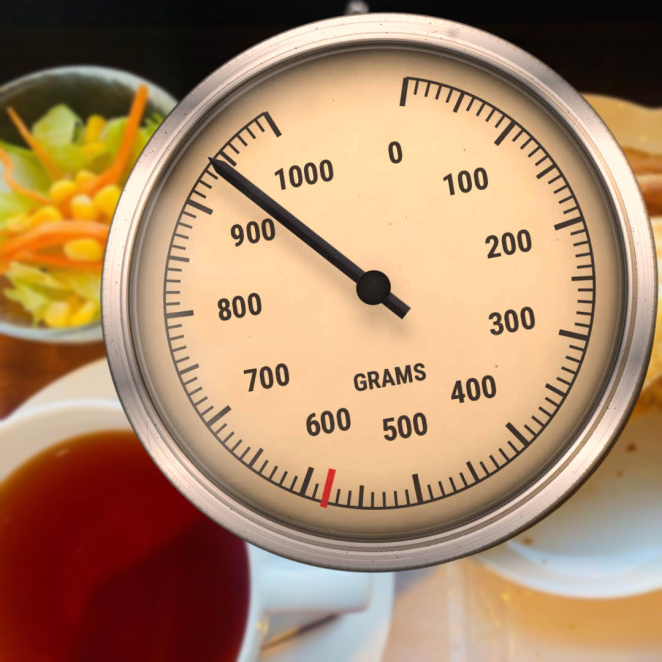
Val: 940 g
